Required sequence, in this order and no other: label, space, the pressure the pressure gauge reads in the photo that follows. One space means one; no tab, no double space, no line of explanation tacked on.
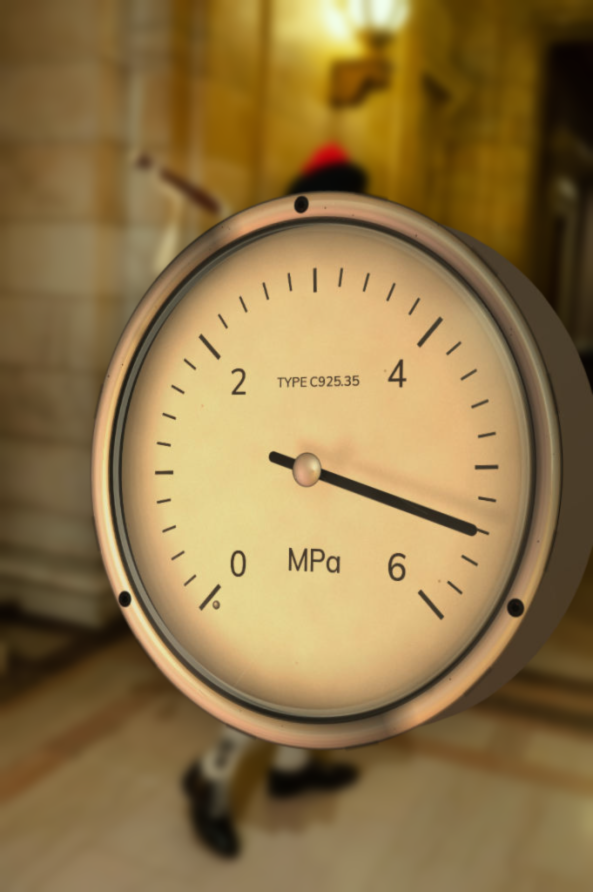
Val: 5.4 MPa
